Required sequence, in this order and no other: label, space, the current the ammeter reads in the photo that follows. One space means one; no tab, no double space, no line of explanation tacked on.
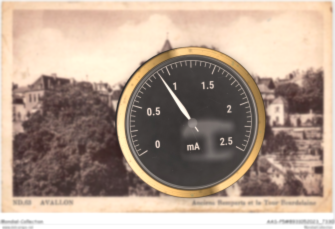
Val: 0.9 mA
